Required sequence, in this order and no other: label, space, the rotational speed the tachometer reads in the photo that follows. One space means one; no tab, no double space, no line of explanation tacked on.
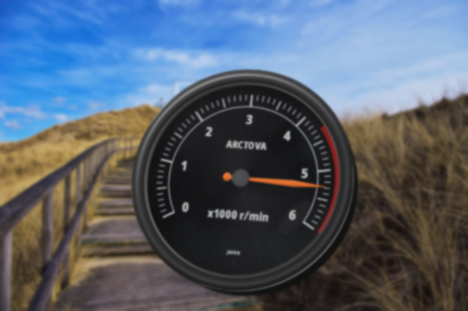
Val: 5300 rpm
